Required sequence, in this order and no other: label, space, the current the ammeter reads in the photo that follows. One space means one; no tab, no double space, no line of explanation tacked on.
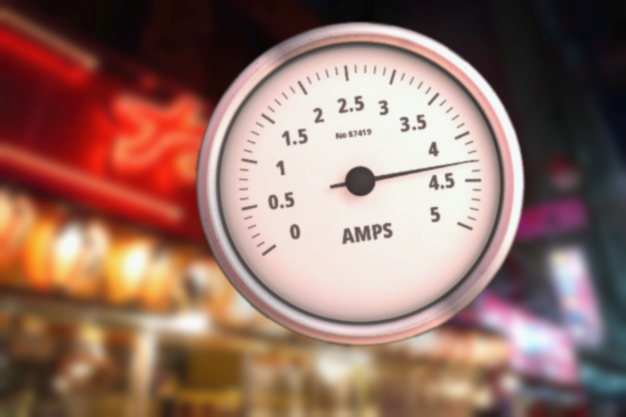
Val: 4.3 A
